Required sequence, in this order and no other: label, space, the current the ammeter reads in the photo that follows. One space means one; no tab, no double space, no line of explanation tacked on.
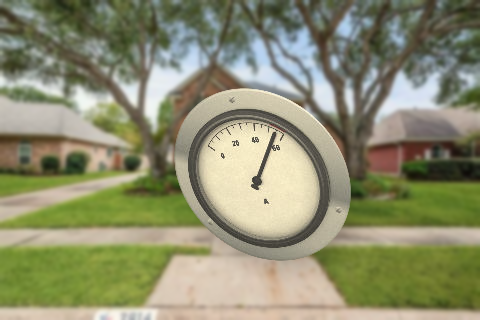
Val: 55 A
